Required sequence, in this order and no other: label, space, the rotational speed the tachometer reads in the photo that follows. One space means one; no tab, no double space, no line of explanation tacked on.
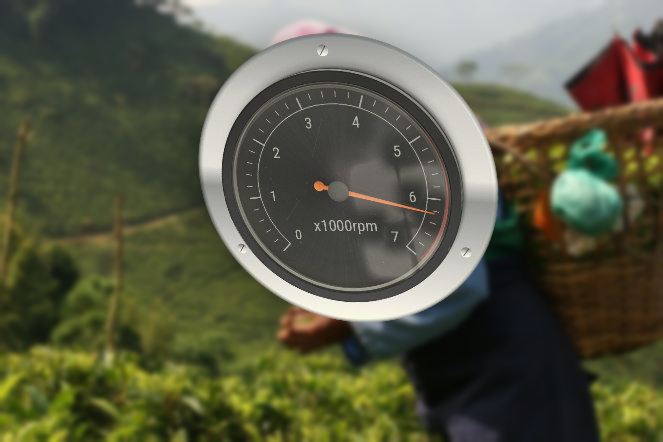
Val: 6200 rpm
